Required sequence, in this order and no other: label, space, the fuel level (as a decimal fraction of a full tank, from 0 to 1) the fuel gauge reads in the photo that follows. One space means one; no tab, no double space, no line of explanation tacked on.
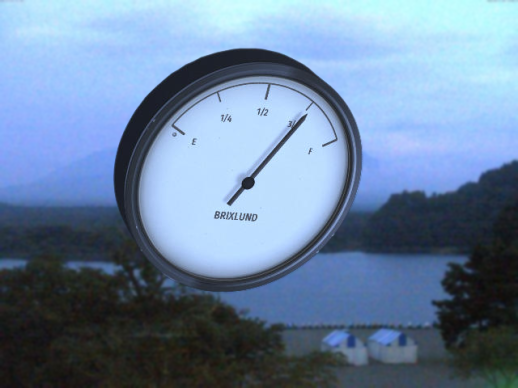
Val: 0.75
